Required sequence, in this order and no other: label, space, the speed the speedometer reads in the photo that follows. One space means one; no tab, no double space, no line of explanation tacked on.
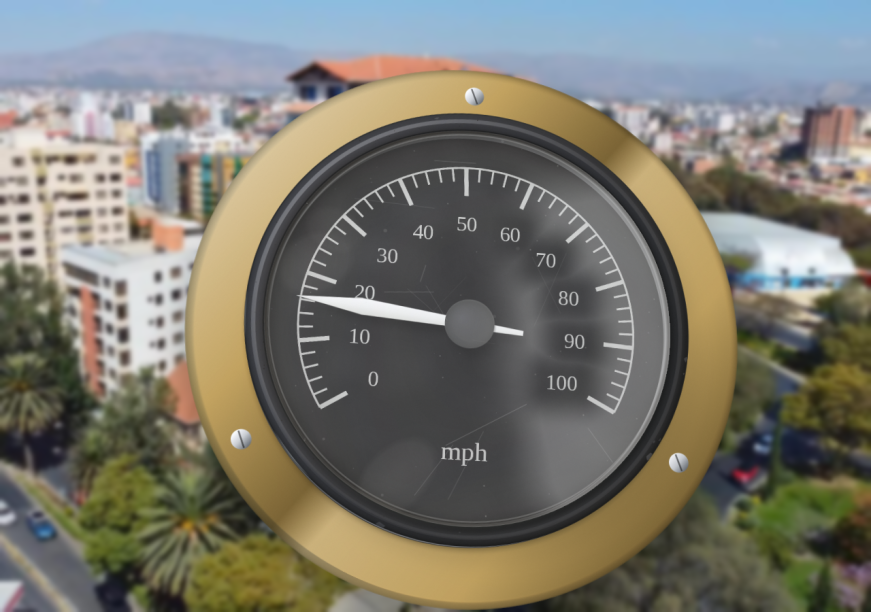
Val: 16 mph
